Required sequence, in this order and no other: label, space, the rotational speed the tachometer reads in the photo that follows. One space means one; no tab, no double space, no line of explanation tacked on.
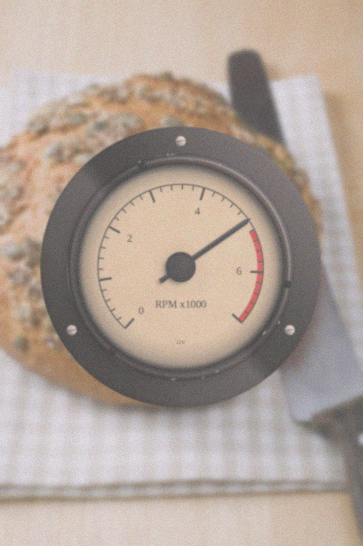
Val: 5000 rpm
